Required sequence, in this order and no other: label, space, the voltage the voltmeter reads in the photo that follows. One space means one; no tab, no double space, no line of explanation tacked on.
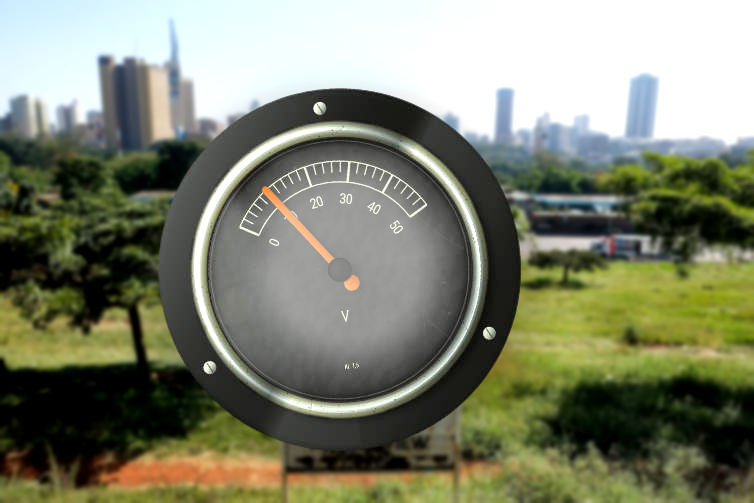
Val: 10 V
